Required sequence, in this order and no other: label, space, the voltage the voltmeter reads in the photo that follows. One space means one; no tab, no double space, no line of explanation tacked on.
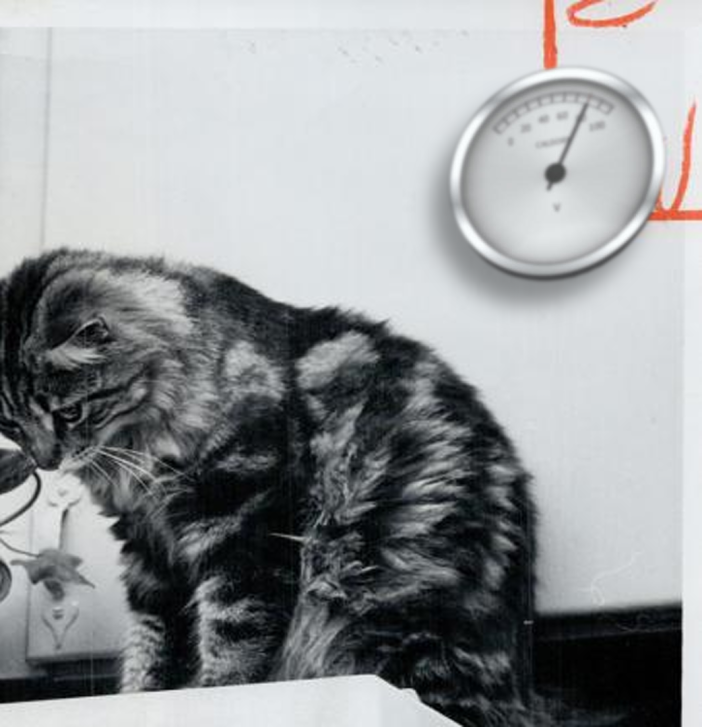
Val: 80 V
